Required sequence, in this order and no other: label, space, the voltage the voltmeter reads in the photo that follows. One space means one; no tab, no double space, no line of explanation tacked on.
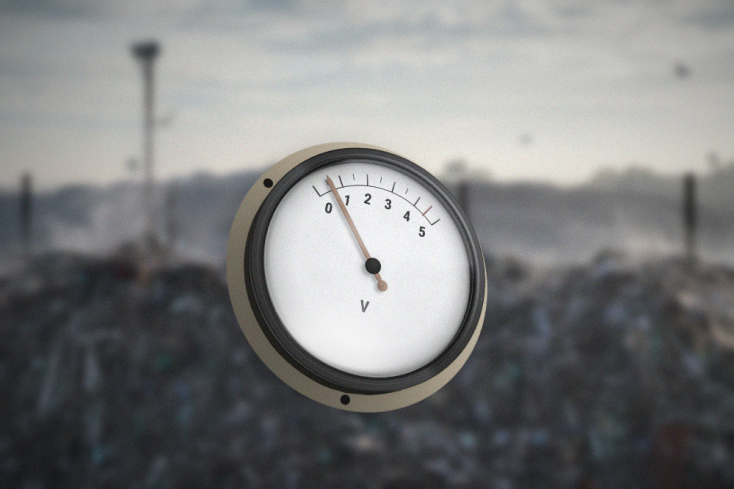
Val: 0.5 V
